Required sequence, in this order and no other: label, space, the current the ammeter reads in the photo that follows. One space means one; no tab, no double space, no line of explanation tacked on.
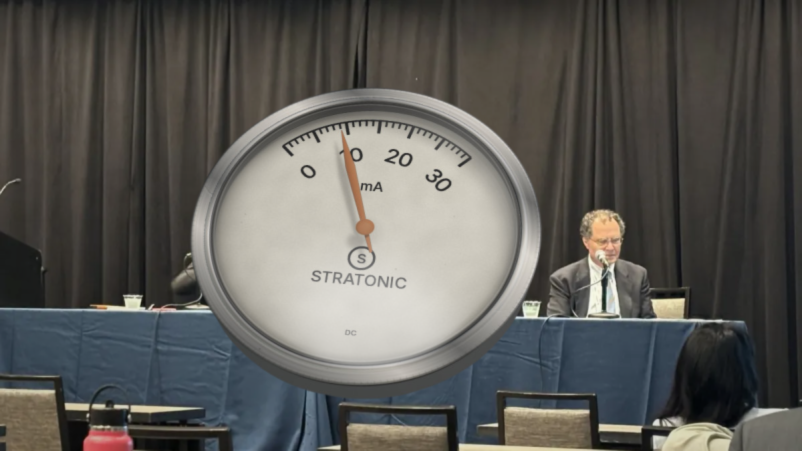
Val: 9 mA
